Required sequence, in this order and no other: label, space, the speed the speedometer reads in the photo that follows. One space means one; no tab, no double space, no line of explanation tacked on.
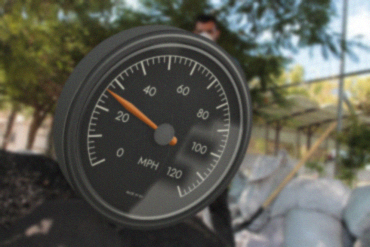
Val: 26 mph
